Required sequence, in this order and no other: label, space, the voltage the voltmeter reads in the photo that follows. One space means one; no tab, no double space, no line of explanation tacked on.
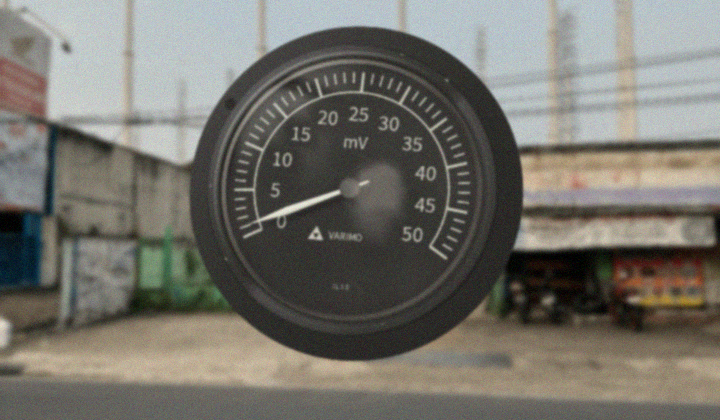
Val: 1 mV
